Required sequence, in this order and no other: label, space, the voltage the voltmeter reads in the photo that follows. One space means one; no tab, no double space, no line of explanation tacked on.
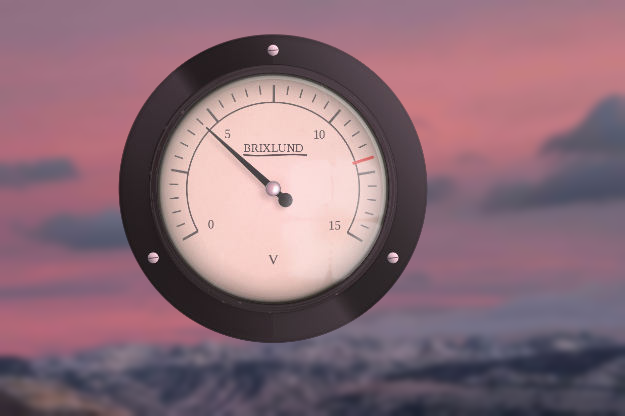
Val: 4.5 V
